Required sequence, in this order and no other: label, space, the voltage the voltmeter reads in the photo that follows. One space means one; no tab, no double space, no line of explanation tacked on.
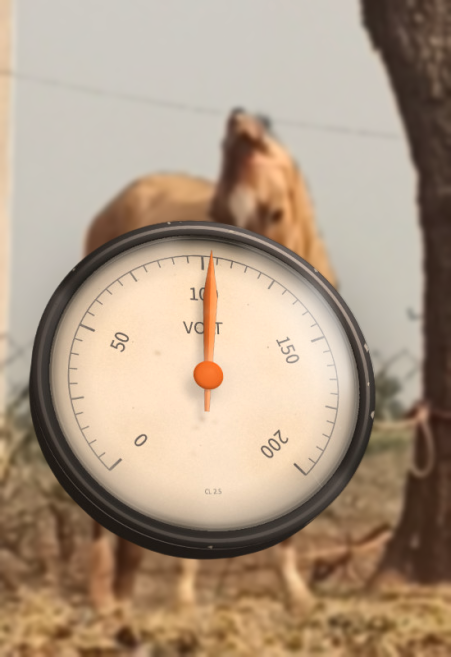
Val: 102.5 V
